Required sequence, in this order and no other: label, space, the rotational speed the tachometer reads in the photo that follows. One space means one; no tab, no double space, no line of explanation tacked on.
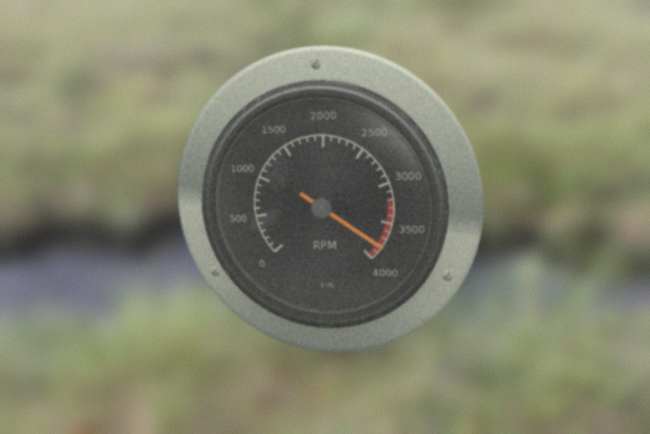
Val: 3800 rpm
